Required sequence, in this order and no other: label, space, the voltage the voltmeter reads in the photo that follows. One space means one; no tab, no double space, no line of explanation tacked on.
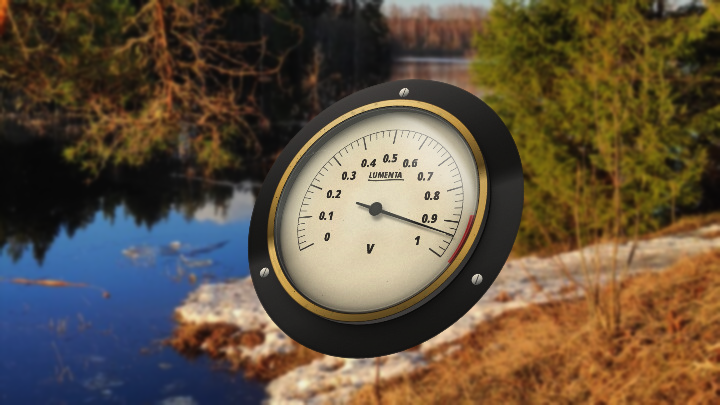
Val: 0.94 V
